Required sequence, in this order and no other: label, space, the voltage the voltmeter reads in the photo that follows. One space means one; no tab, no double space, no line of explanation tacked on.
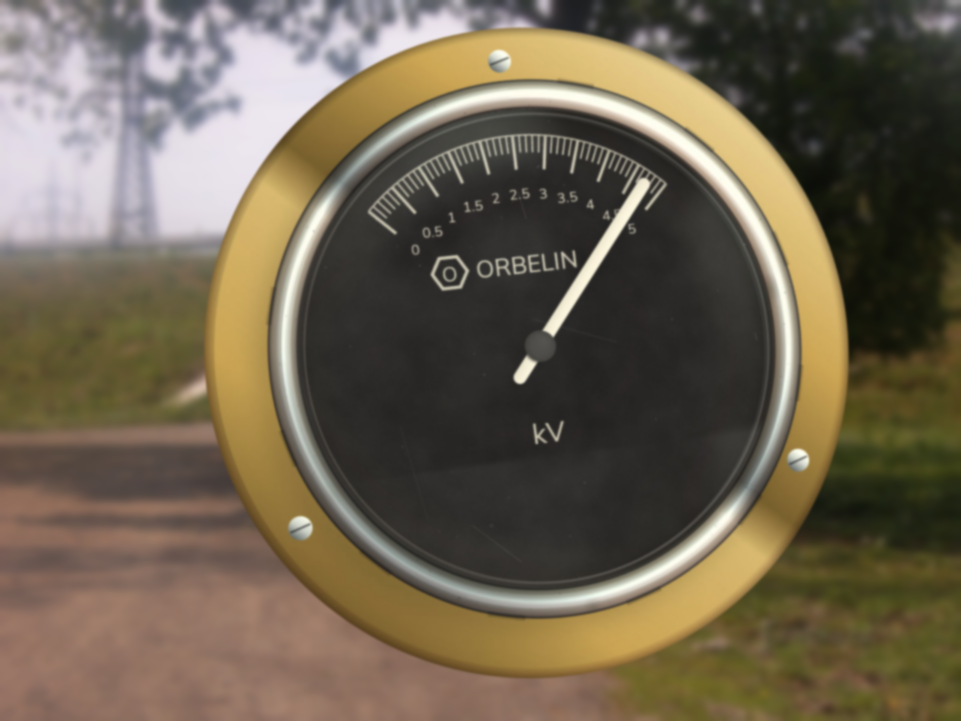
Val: 4.7 kV
